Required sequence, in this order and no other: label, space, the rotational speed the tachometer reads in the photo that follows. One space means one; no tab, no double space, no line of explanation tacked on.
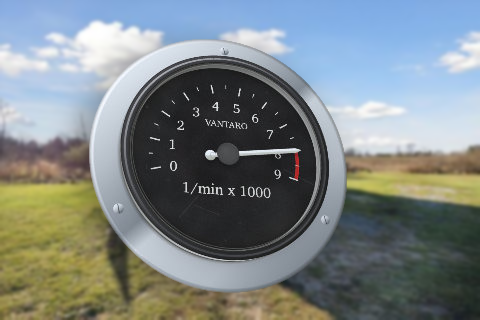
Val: 8000 rpm
